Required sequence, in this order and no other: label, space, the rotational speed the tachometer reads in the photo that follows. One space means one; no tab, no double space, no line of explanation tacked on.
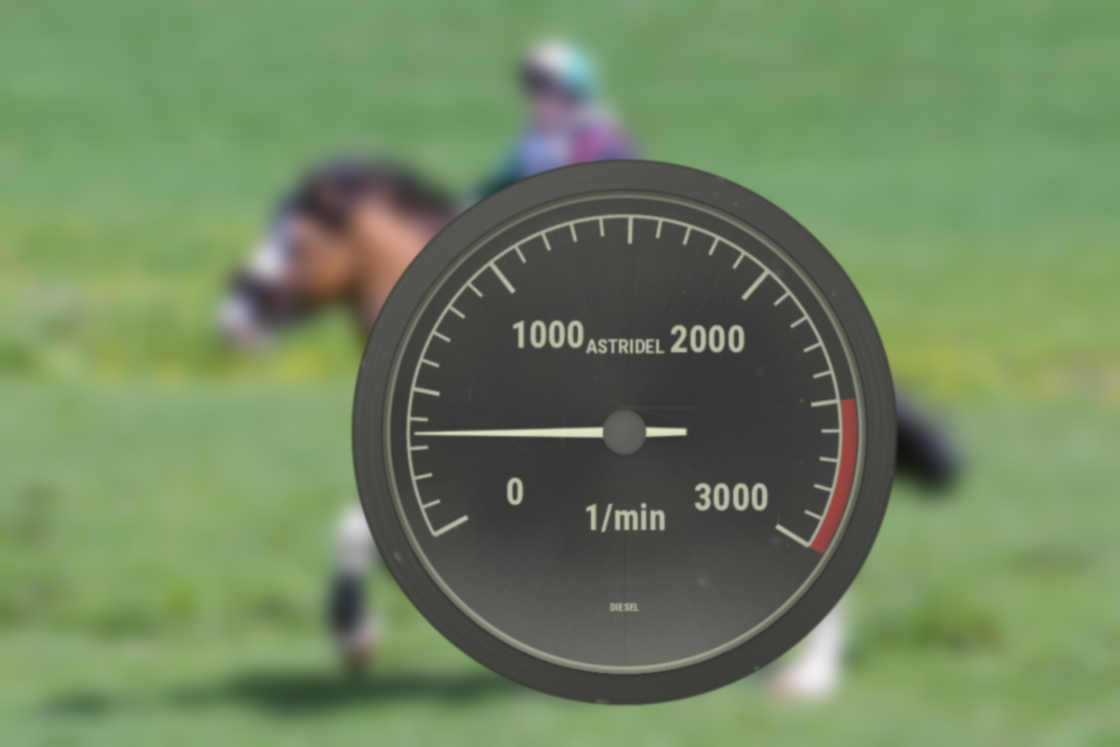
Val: 350 rpm
